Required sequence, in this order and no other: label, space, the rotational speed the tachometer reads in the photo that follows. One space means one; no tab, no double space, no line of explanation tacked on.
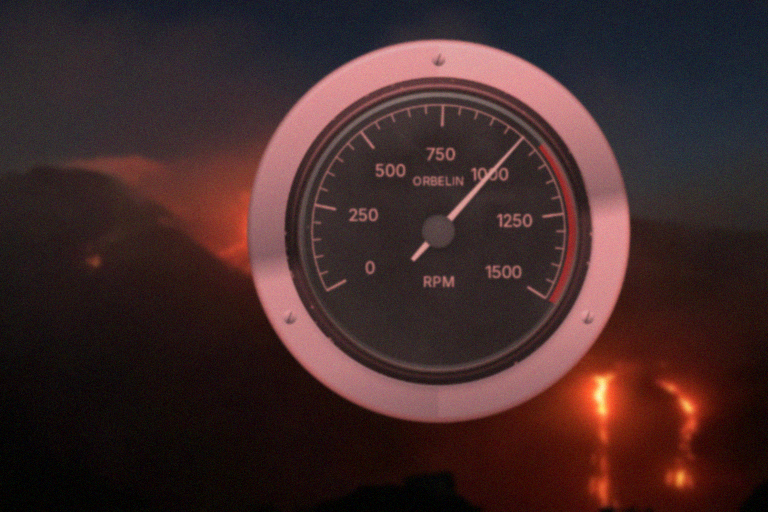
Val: 1000 rpm
